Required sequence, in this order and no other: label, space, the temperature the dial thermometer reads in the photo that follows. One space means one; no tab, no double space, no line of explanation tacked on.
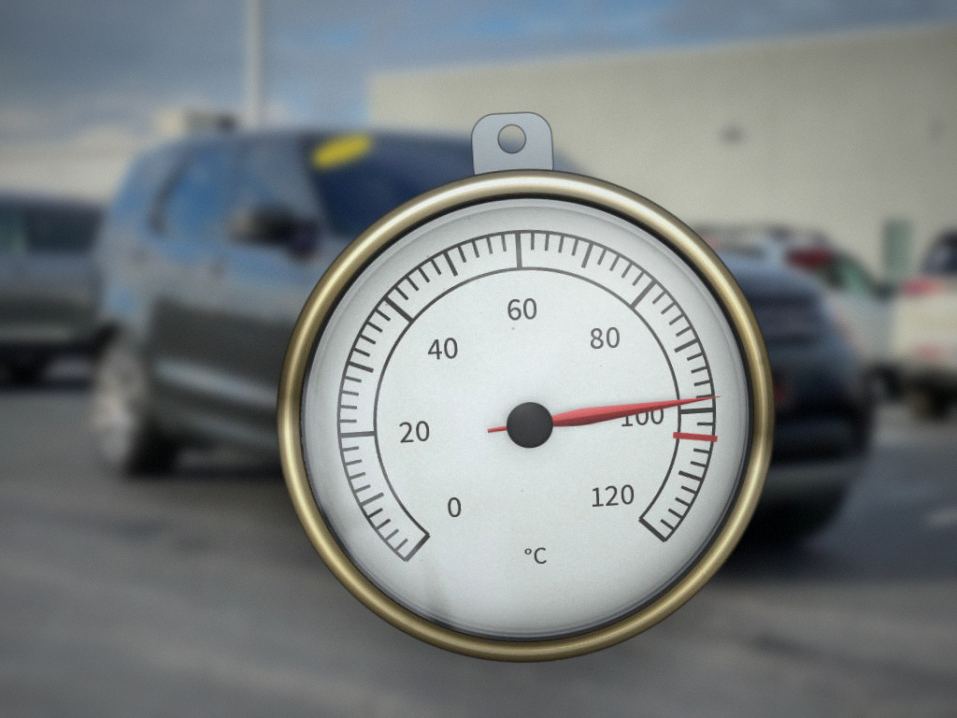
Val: 98 °C
